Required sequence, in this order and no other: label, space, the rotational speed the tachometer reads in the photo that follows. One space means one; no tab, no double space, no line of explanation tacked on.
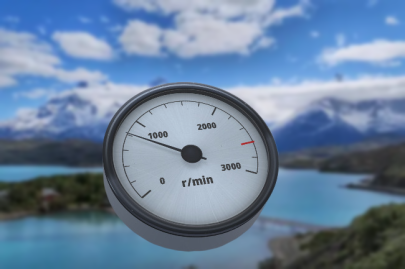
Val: 800 rpm
